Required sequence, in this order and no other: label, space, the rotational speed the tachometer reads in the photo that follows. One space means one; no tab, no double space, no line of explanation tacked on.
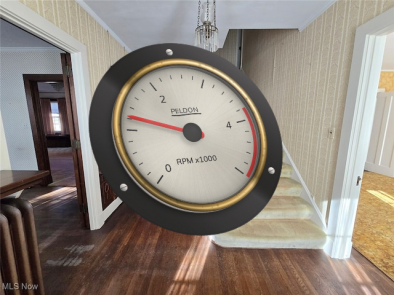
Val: 1200 rpm
